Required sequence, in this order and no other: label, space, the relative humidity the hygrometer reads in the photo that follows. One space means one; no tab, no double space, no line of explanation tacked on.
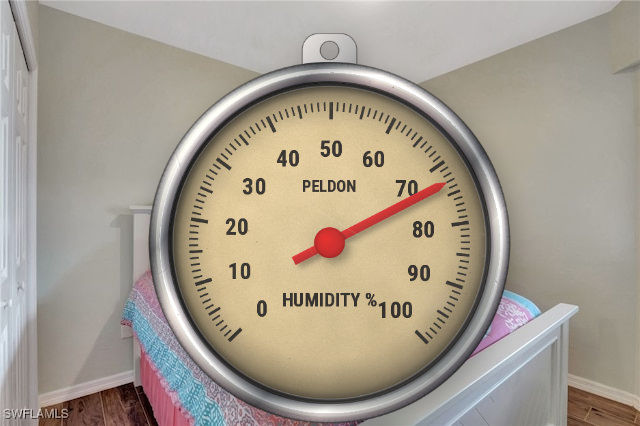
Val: 73 %
